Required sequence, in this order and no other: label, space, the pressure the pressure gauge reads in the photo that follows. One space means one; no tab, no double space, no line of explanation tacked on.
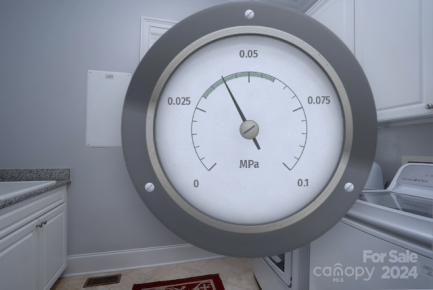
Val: 0.04 MPa
